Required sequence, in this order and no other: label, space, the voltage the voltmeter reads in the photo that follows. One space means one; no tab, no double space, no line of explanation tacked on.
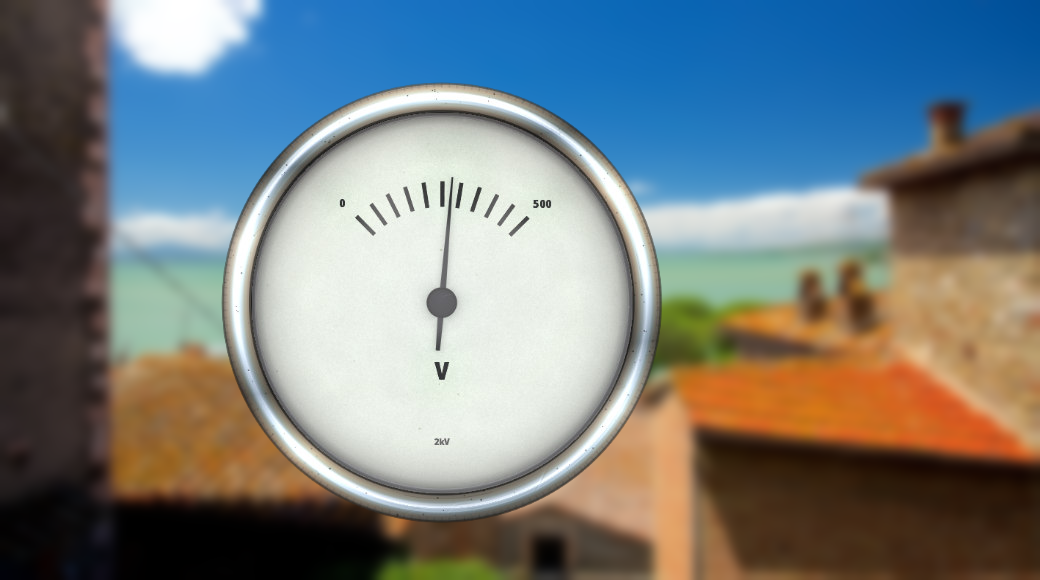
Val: 275 V
